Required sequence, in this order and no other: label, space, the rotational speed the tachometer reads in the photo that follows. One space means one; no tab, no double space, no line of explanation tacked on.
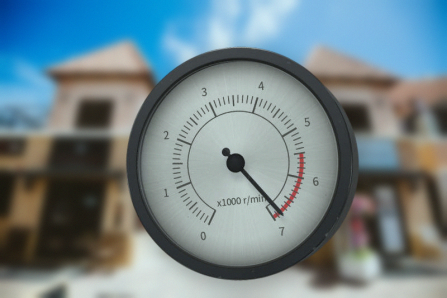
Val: 6800 rpm
